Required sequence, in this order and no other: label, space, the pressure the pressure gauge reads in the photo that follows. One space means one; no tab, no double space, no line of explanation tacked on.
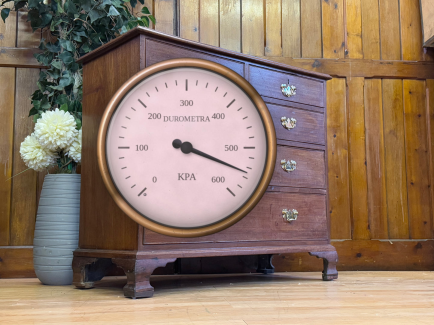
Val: 550 kPa
